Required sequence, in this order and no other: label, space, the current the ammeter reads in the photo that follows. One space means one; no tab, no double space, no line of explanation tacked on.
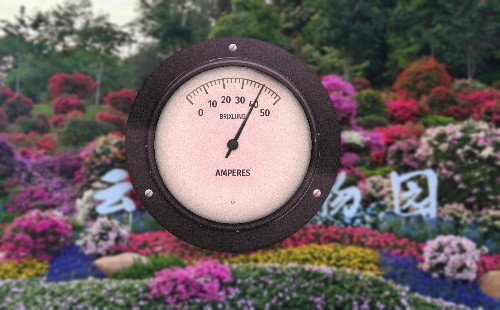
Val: 40 A
